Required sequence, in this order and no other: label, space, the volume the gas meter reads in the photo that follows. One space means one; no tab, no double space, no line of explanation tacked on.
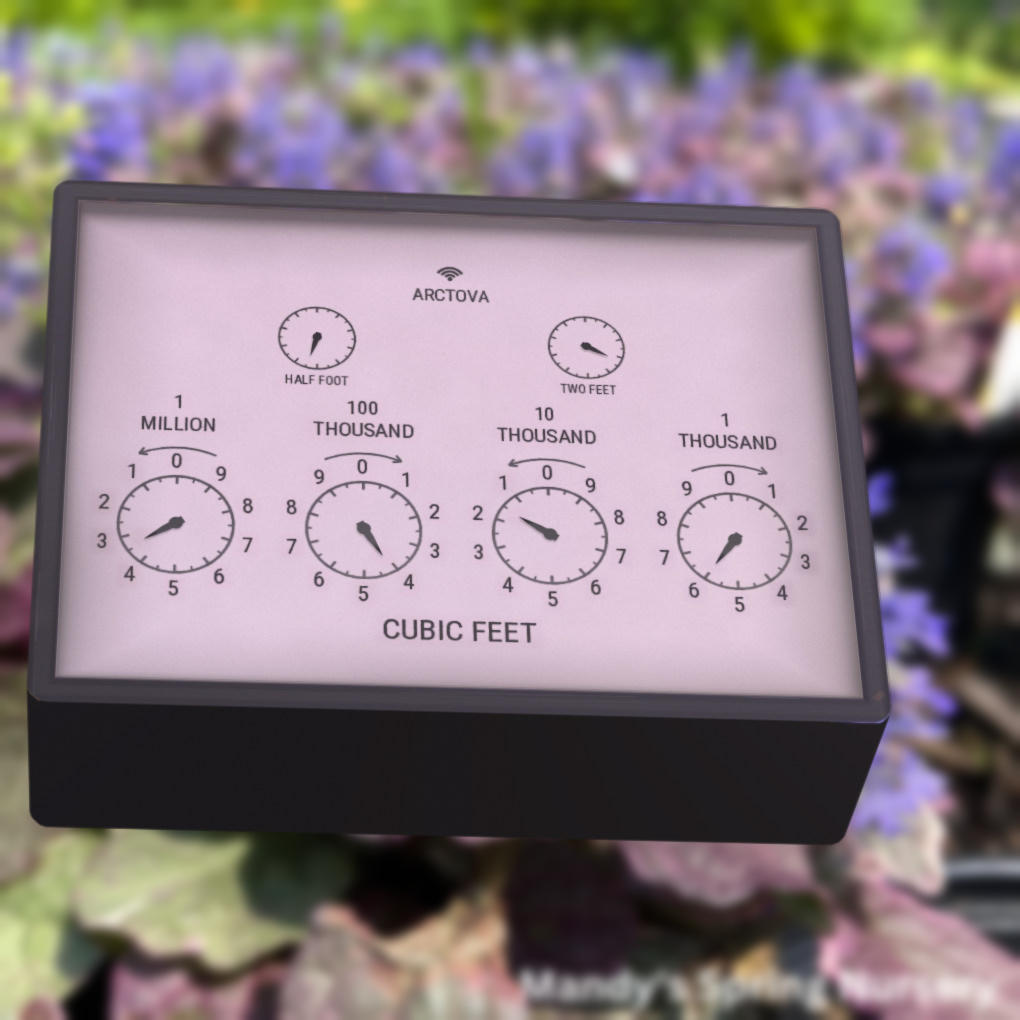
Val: 341600 ft³
